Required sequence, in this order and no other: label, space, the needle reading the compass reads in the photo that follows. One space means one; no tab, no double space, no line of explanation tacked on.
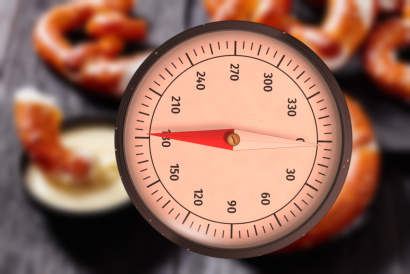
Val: 182.5 °
